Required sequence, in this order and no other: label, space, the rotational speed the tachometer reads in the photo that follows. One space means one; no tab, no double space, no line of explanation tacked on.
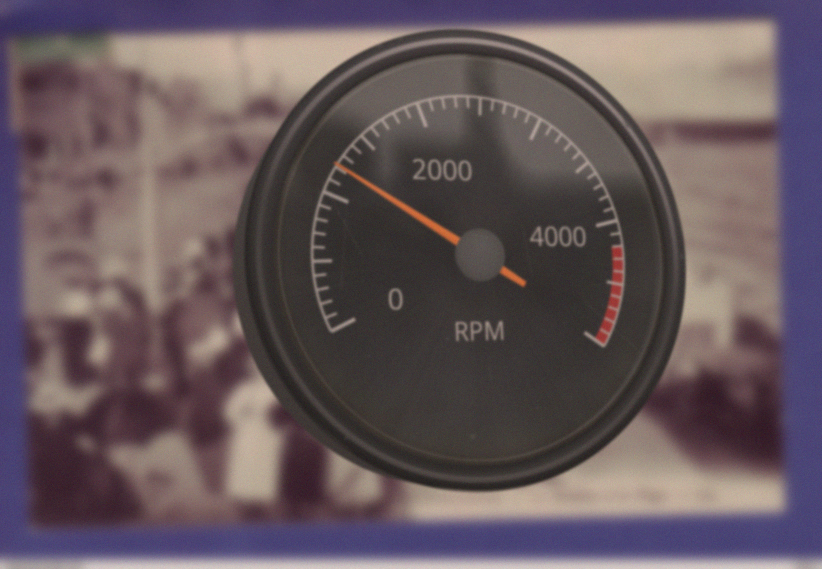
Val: 1200 rpm
